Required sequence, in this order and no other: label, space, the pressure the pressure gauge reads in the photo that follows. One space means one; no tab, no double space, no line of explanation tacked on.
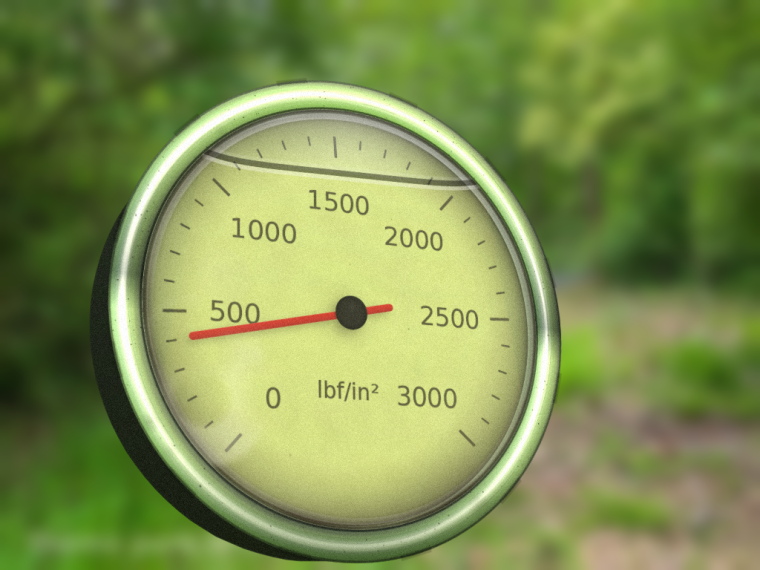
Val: 400 psi
